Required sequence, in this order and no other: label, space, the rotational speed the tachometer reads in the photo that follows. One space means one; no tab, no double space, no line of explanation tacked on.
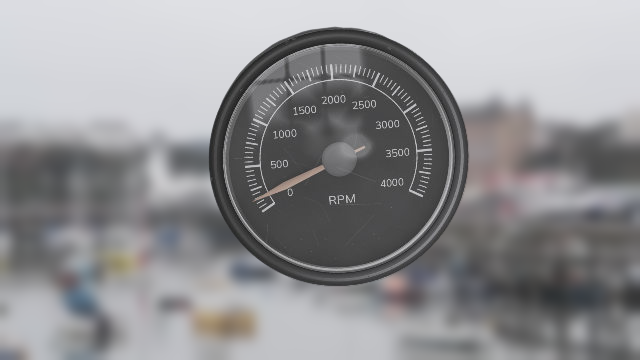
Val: 150 rpm
